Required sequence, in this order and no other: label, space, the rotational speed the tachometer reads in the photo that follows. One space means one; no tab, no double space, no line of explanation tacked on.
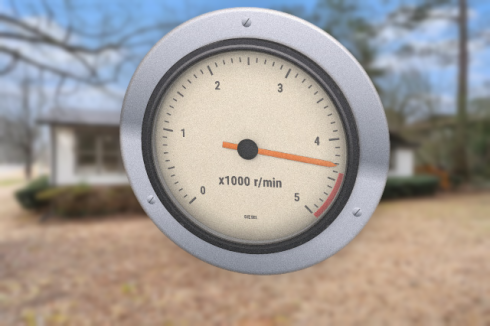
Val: 4300 rpm
